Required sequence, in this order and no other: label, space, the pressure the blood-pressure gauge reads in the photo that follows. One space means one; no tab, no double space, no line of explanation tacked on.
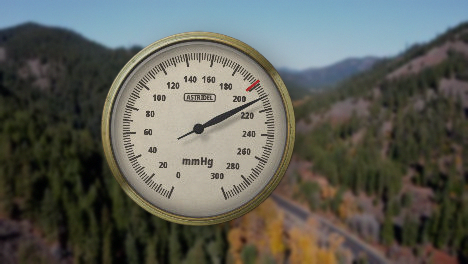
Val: 210 mmHg
